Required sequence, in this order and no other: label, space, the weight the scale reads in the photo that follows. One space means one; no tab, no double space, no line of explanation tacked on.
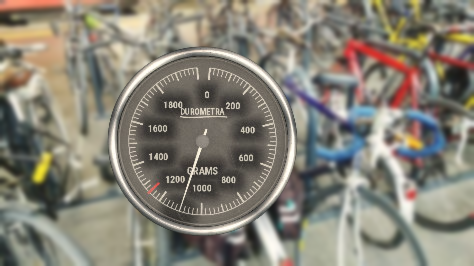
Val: 1100 g
